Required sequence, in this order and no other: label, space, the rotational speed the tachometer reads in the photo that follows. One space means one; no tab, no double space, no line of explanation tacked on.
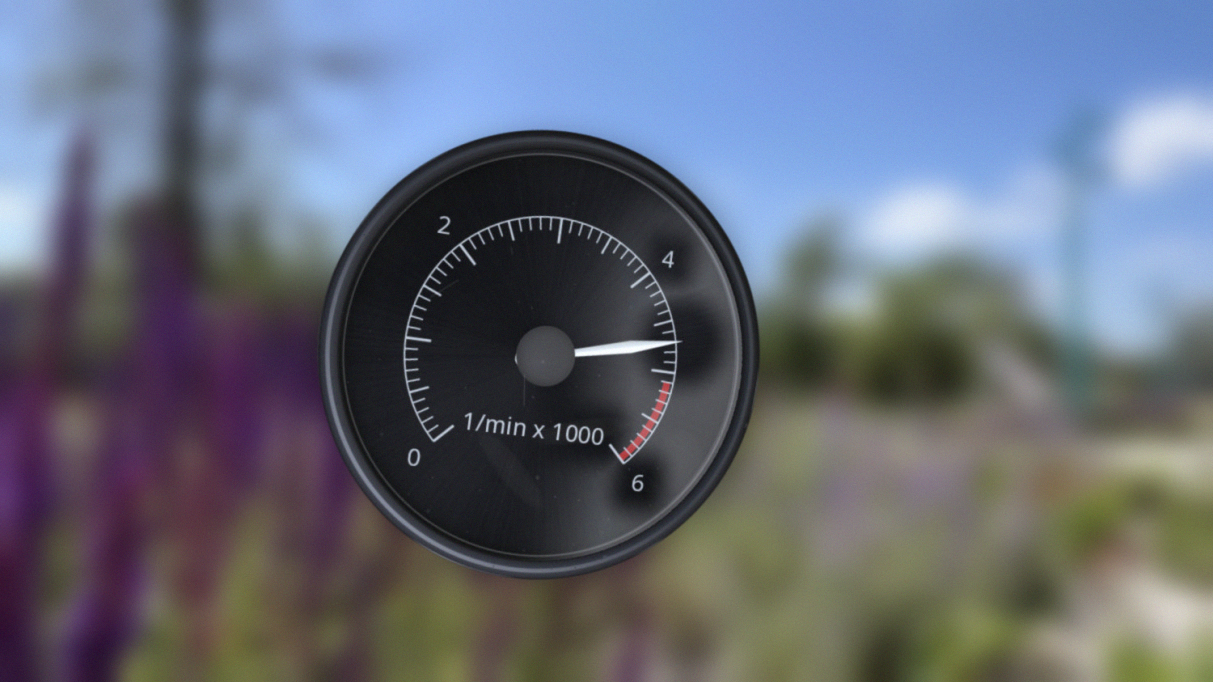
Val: 4700 rpm
